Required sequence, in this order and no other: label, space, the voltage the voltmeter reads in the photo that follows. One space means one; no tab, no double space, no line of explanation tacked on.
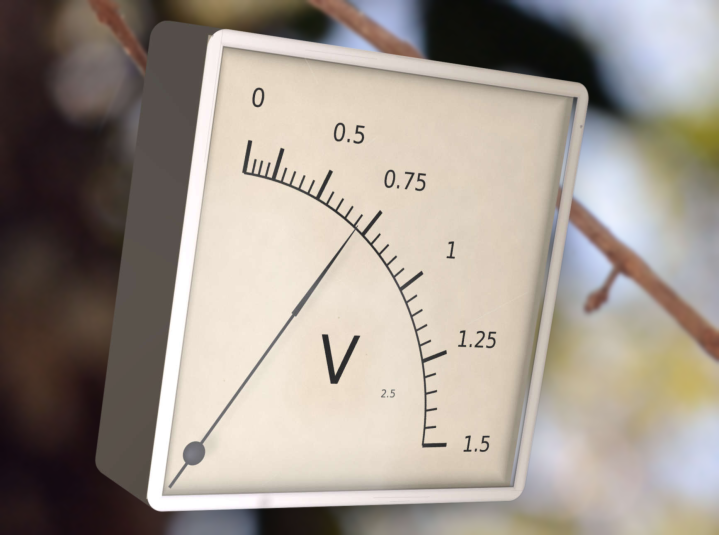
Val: 0.7 V
